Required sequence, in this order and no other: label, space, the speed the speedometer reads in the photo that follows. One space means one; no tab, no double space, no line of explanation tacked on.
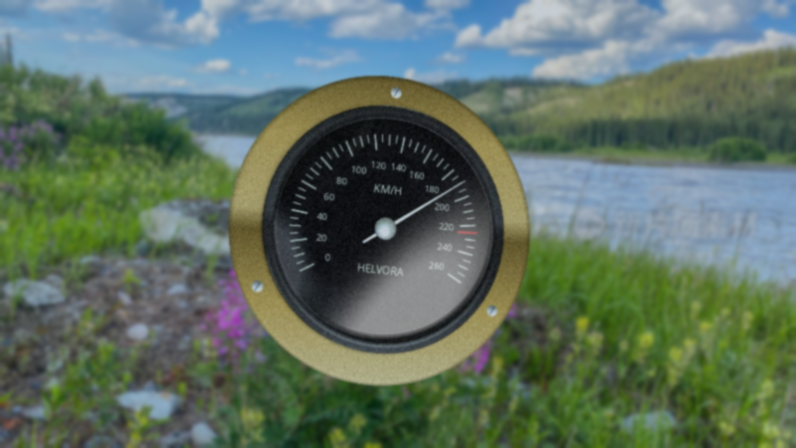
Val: 190 km/h
